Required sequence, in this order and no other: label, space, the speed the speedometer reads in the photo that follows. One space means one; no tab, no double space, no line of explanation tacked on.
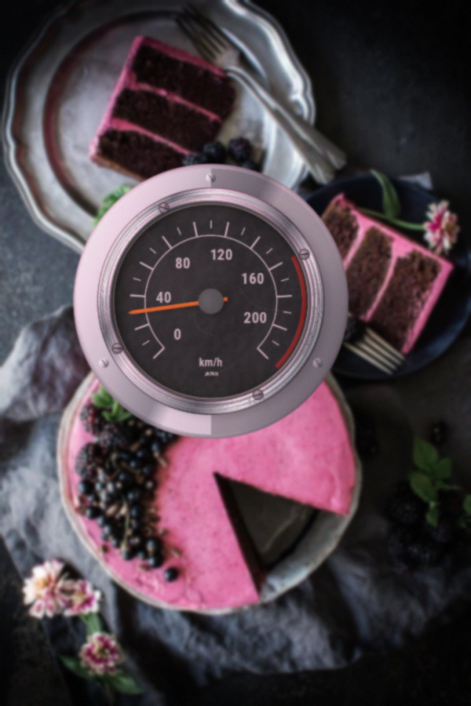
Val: 30 km/h
